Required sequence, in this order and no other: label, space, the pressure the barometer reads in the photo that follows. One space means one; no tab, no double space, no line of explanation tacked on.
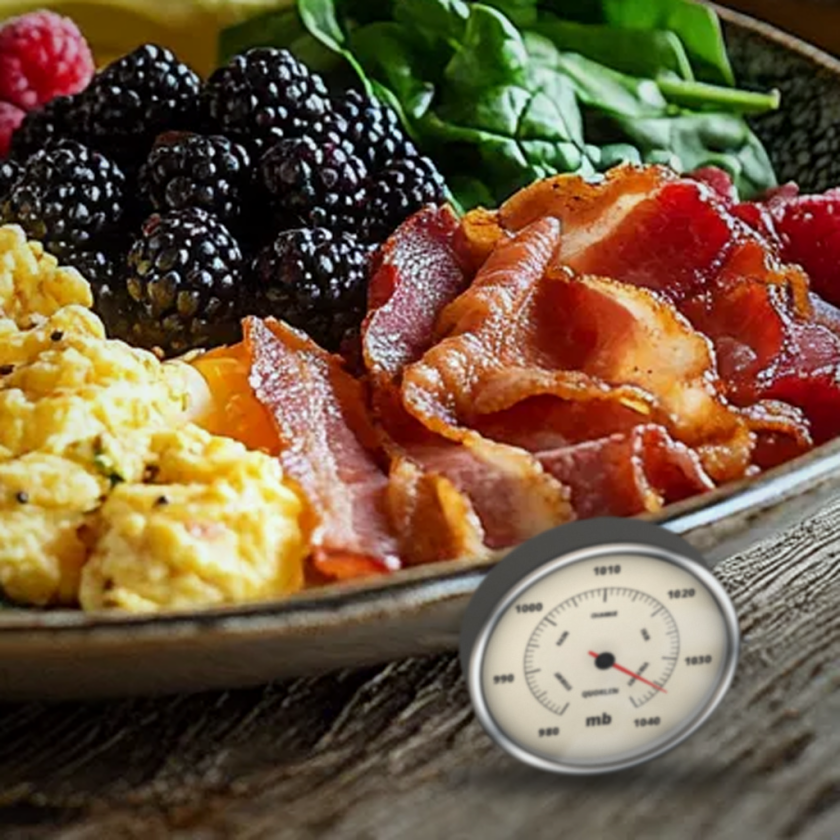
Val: 1035 mbar
